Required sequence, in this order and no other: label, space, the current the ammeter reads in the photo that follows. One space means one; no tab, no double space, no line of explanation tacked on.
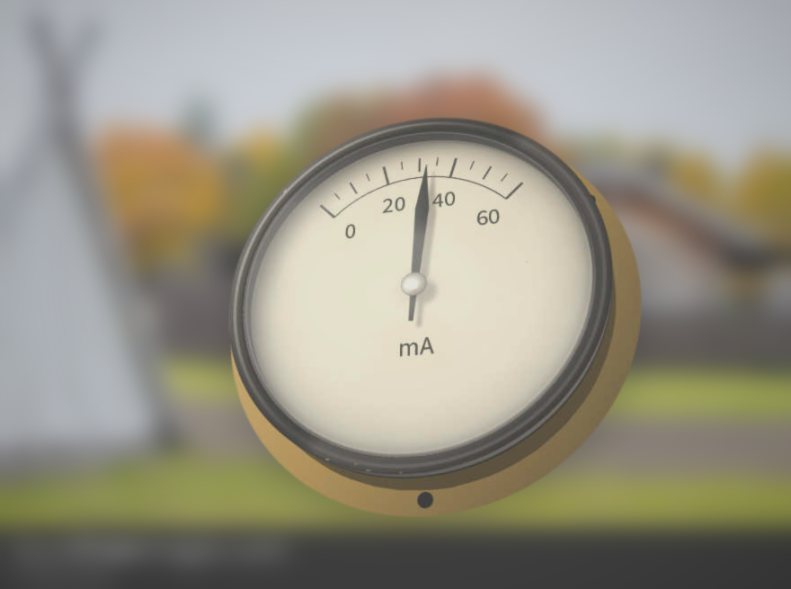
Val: 32.5 mA
